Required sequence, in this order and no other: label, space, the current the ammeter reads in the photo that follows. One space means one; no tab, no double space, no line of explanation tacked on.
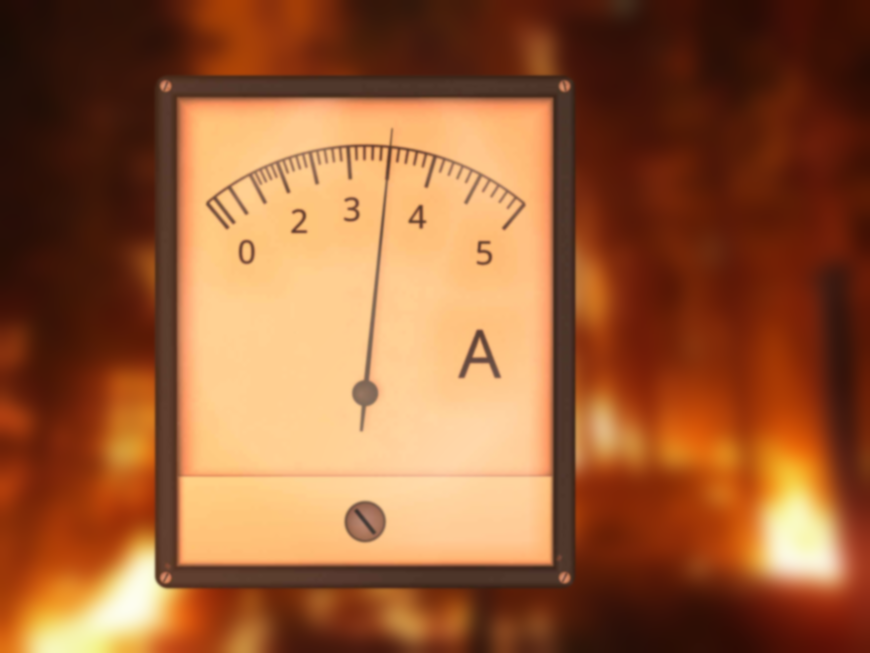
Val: 3.5 A
